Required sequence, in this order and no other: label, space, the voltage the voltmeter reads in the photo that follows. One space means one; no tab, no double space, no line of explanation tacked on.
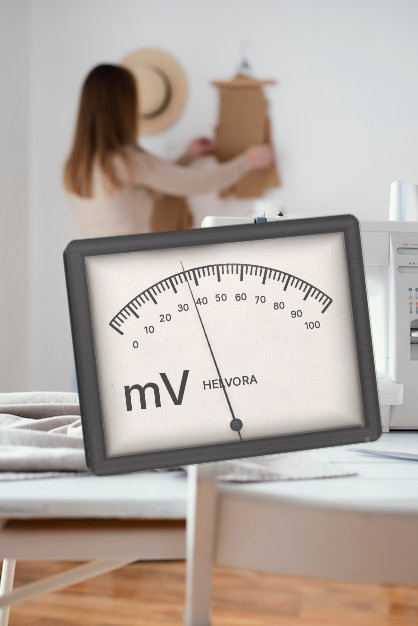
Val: 36 mV
